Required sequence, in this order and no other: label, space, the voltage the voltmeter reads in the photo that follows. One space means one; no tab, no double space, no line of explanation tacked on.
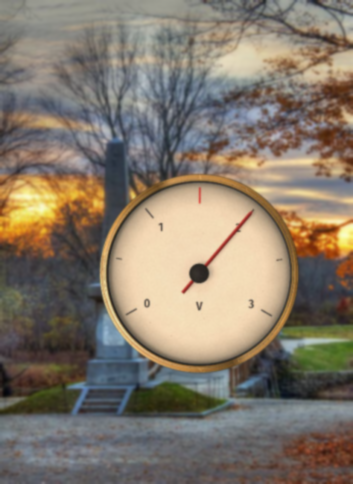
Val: 2 V
